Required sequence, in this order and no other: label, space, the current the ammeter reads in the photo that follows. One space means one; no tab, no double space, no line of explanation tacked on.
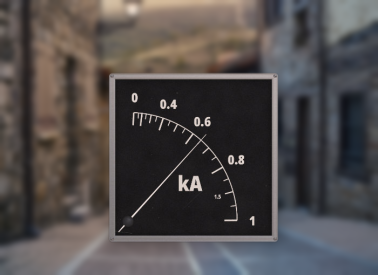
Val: 0.65 kA
